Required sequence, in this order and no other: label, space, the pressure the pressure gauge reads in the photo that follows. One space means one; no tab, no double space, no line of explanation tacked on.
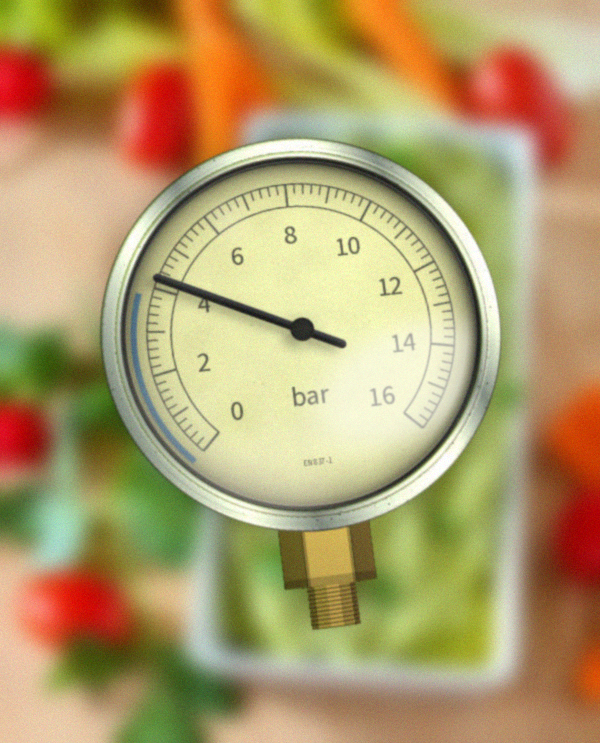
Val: 4.2 bar
